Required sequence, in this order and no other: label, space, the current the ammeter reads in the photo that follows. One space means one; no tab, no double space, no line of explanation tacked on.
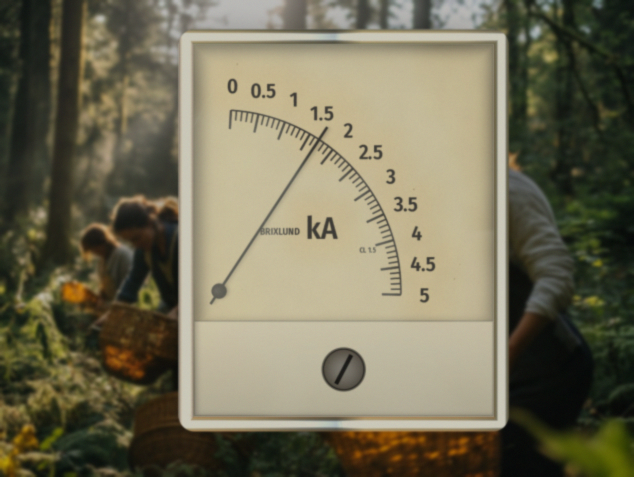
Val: 1.7 kA
